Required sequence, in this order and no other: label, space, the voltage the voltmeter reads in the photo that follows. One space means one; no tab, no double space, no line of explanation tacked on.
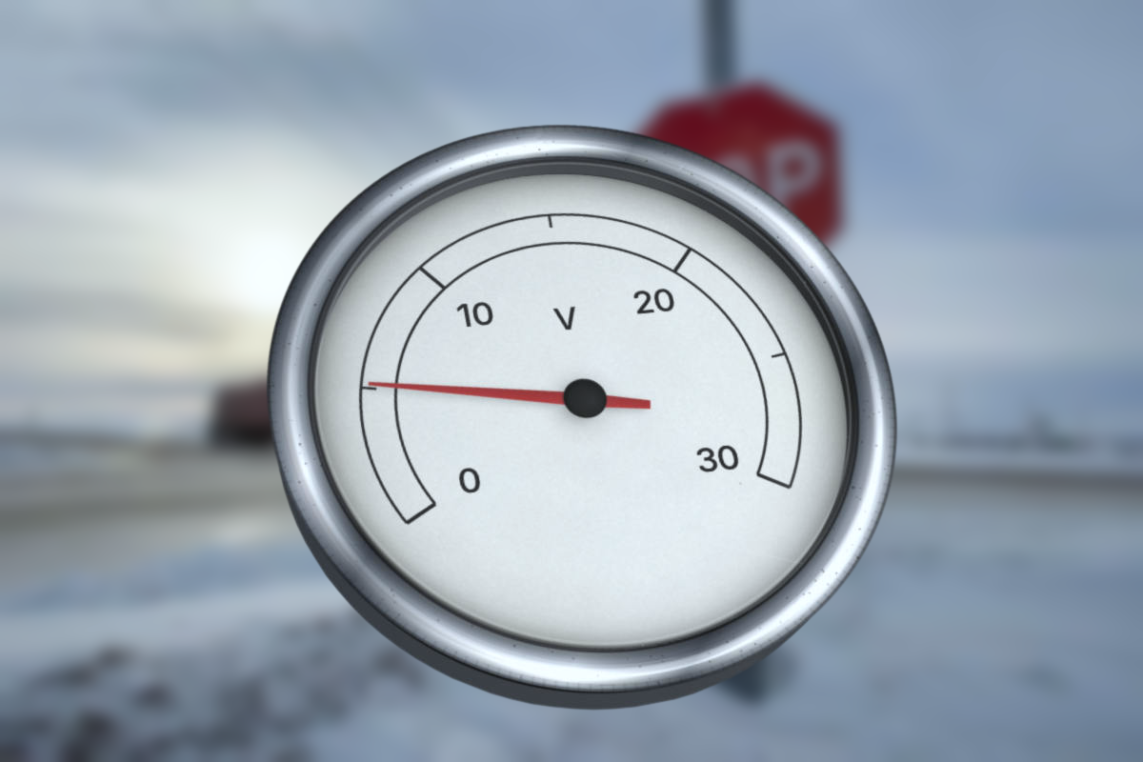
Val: 5 V
